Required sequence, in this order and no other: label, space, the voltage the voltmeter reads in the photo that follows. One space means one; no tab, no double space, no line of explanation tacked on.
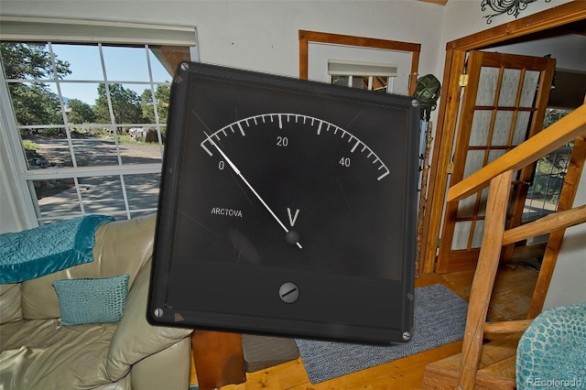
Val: 2 V
